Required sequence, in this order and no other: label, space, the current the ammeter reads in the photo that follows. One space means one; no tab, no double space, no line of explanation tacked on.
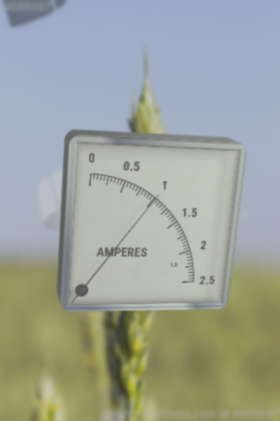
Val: 1 A
